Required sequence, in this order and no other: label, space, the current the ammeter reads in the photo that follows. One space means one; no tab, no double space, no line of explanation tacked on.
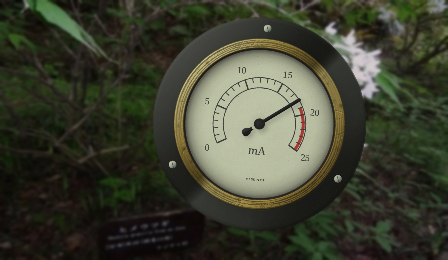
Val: 18 mA
